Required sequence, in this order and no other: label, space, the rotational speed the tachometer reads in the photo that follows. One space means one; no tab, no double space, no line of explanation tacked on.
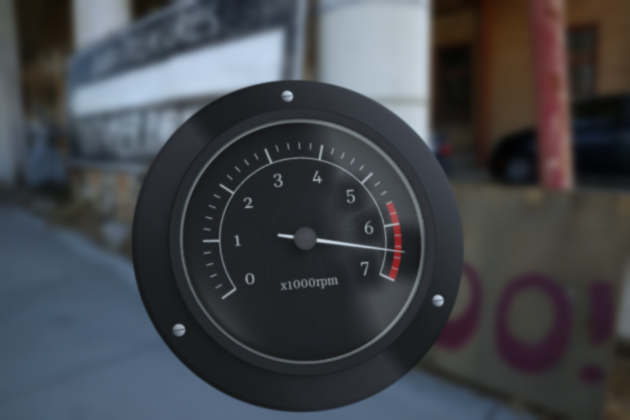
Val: 6500 rpm
